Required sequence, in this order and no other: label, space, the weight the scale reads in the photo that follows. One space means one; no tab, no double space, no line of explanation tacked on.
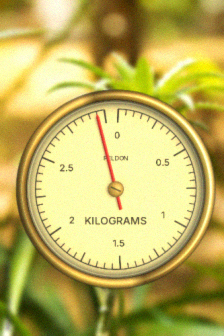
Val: 2.95 kg
